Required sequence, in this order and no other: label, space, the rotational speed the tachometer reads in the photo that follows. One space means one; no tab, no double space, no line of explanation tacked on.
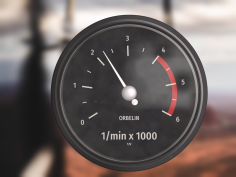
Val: 2250 rpm
